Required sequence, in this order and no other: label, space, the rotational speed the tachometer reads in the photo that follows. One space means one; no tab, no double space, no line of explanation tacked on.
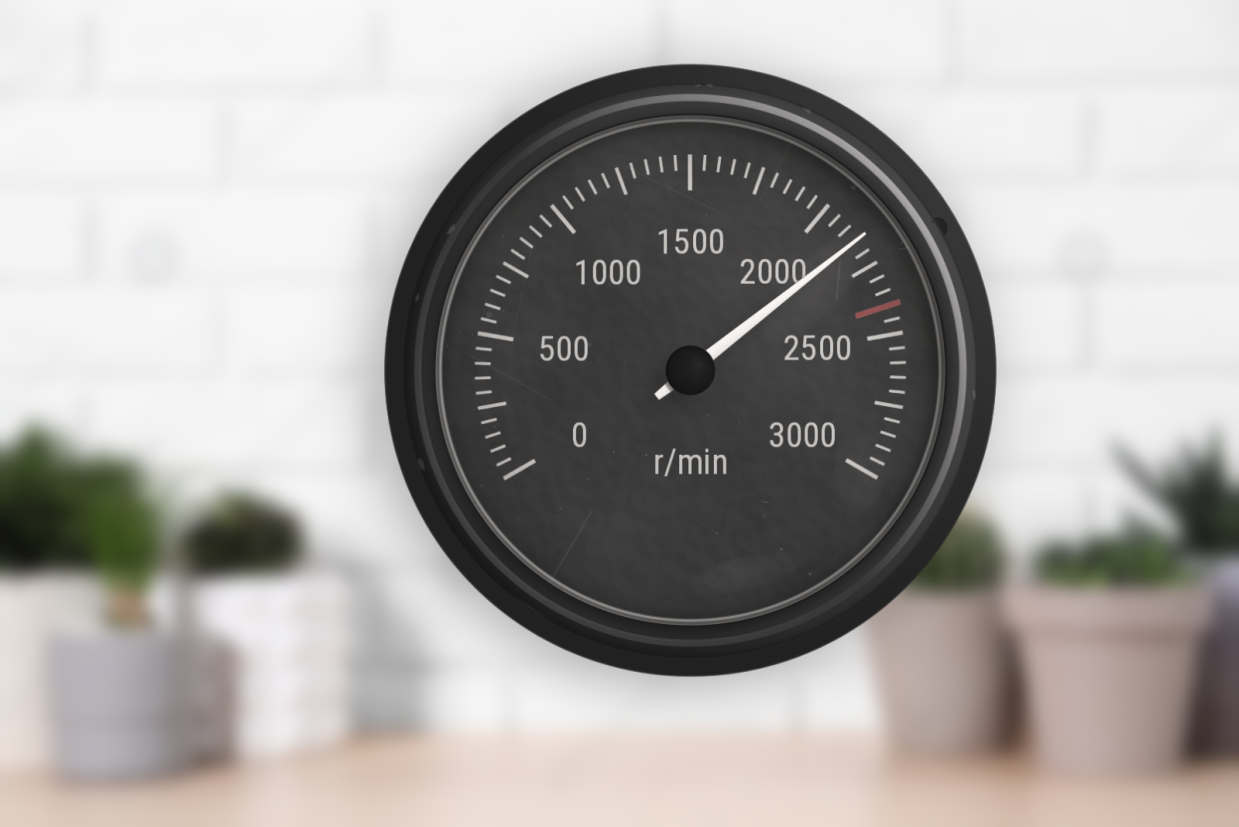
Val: 2150 rpm
